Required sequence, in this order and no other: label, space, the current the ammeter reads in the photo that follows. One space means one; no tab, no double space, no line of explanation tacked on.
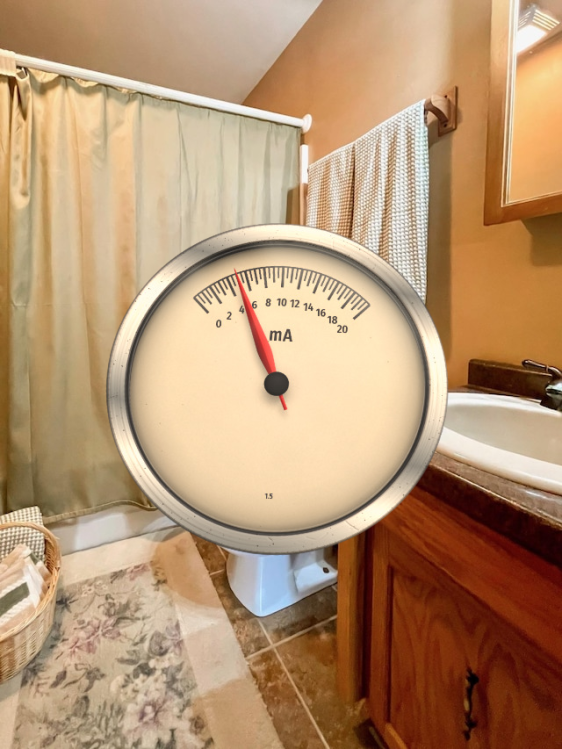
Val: 5 mA
